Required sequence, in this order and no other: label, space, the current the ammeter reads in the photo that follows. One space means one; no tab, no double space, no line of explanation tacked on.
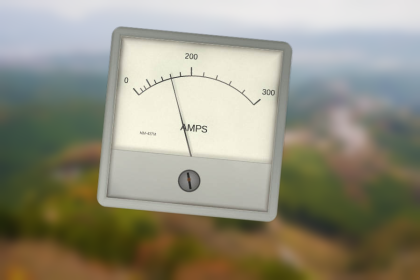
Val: 160 A
